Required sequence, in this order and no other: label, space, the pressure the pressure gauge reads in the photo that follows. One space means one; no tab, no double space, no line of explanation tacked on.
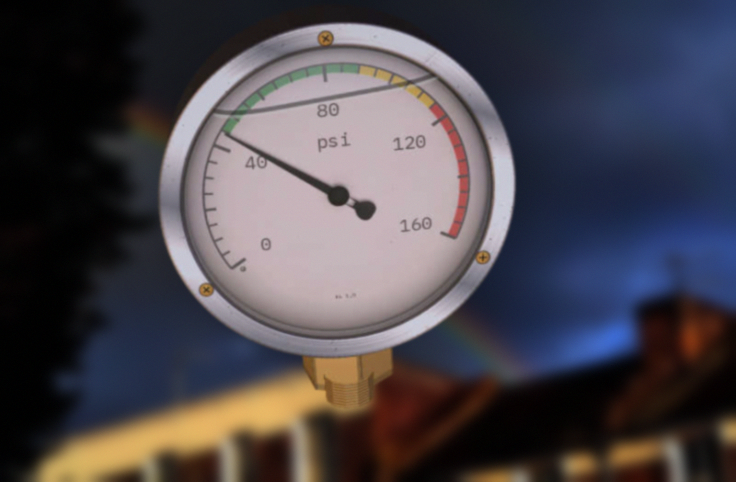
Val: 45 psi
